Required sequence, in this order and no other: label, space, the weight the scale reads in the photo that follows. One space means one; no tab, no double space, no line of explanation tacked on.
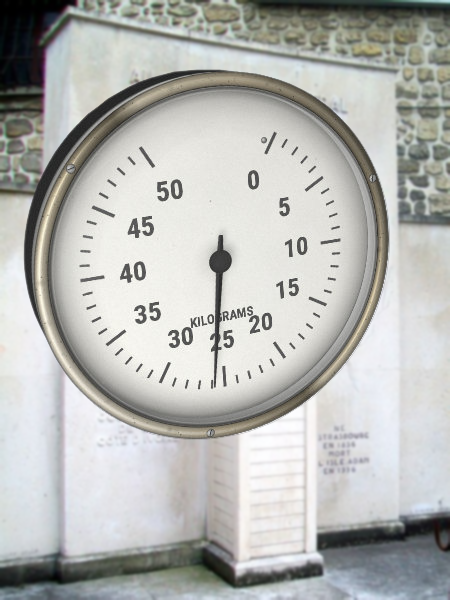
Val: 26 kg
